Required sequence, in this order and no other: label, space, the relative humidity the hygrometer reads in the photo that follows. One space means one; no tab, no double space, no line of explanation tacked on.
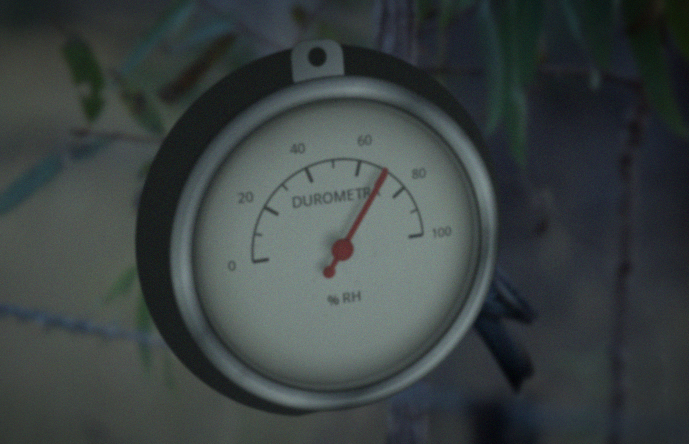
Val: 70 %
